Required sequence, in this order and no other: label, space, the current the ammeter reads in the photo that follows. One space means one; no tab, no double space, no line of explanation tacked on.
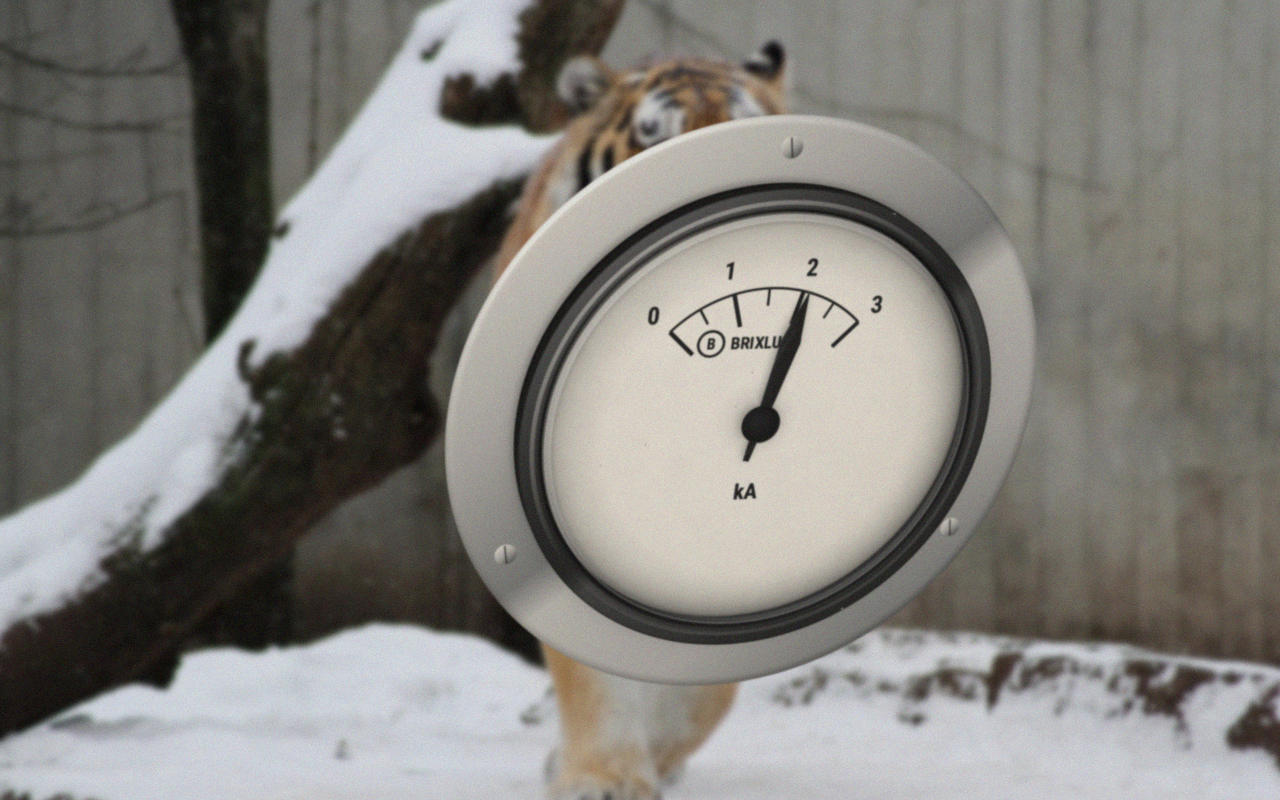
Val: 2 kA
